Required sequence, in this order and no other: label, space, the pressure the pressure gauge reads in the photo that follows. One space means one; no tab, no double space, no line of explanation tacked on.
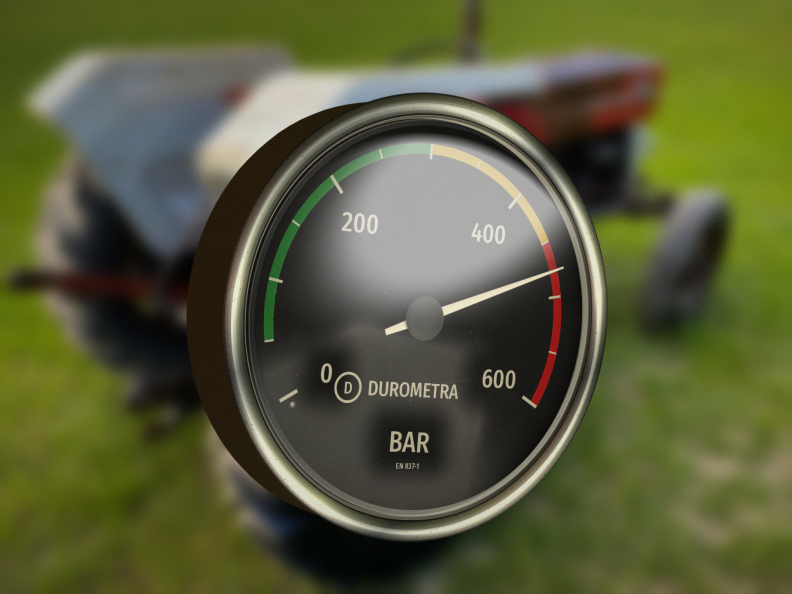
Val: 475 bar
